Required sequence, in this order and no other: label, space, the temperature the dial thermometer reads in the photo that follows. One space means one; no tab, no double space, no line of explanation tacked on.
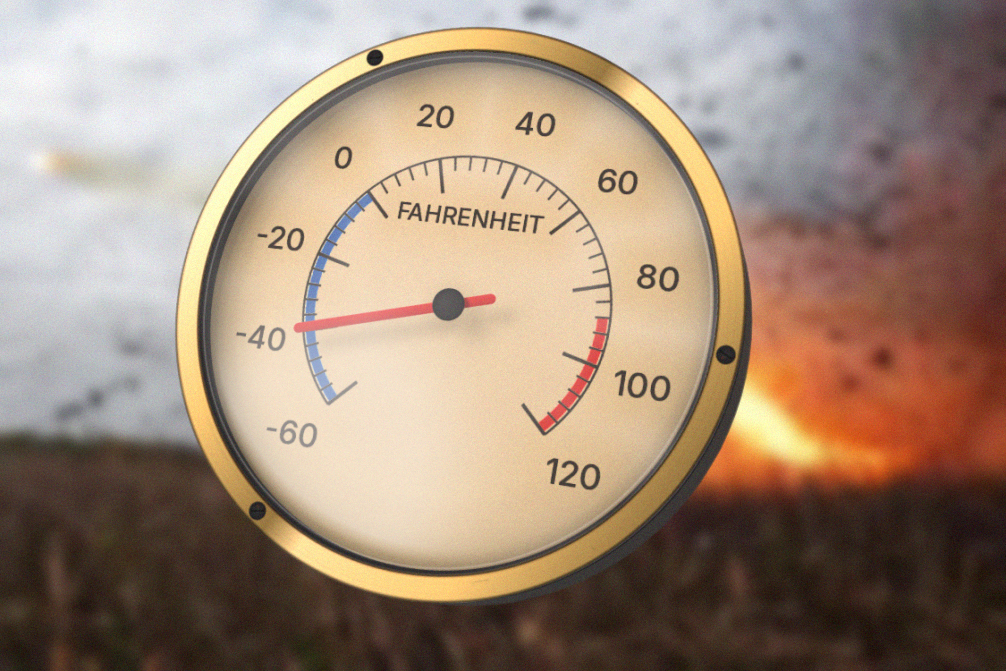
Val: -40 °F
